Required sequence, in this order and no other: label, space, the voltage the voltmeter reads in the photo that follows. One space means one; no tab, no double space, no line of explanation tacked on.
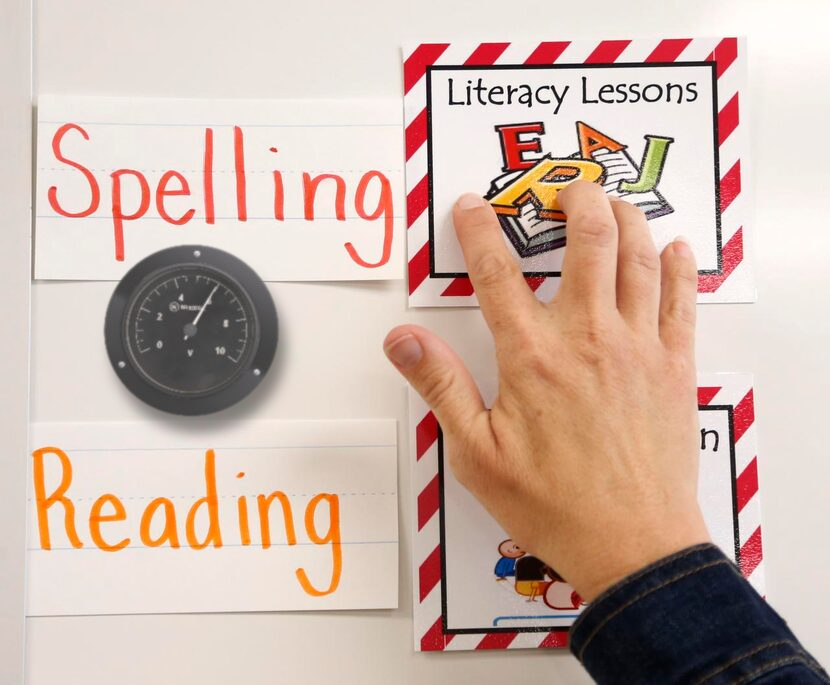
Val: 6 V
